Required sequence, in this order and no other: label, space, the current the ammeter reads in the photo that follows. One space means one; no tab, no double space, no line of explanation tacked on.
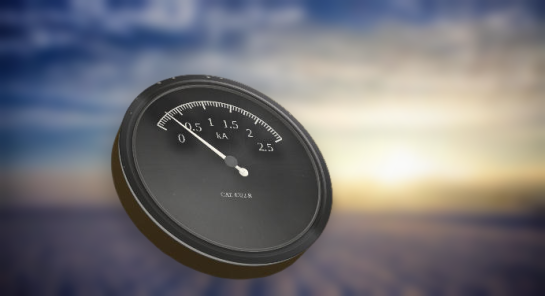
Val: 0.25 kA
